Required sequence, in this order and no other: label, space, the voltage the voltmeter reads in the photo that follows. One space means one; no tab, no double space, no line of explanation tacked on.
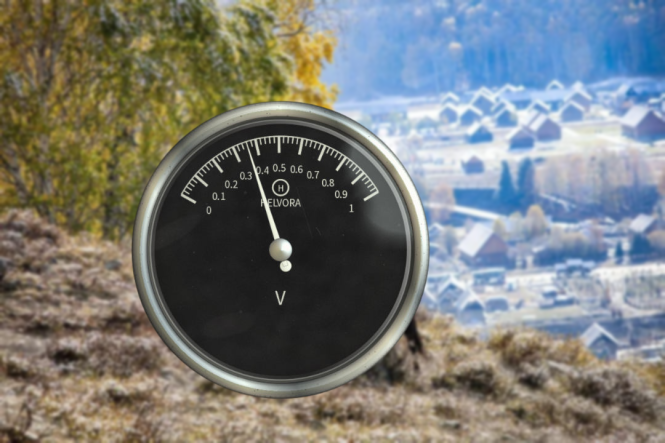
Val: 0.36 V
